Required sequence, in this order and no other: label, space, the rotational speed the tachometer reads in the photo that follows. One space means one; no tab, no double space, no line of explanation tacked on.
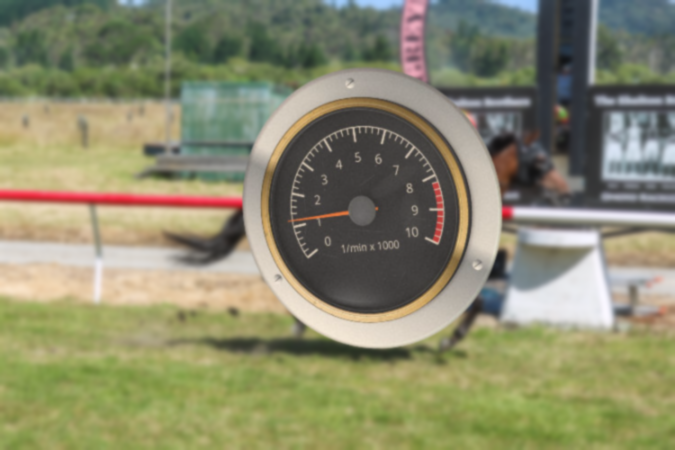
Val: 1200 rpm
